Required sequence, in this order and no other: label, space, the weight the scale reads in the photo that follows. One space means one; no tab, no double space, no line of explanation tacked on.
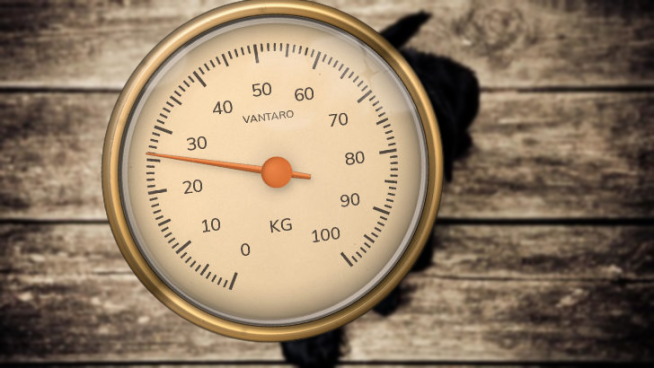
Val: 26 kg
